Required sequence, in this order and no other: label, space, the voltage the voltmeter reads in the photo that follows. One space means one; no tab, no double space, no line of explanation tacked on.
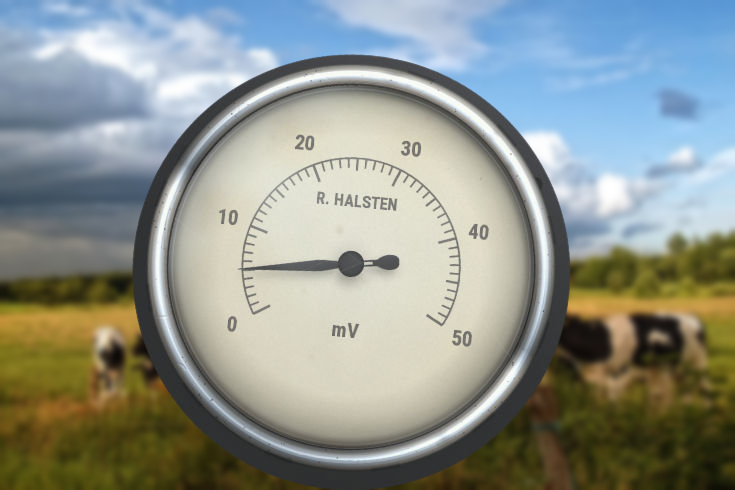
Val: 5 mV
